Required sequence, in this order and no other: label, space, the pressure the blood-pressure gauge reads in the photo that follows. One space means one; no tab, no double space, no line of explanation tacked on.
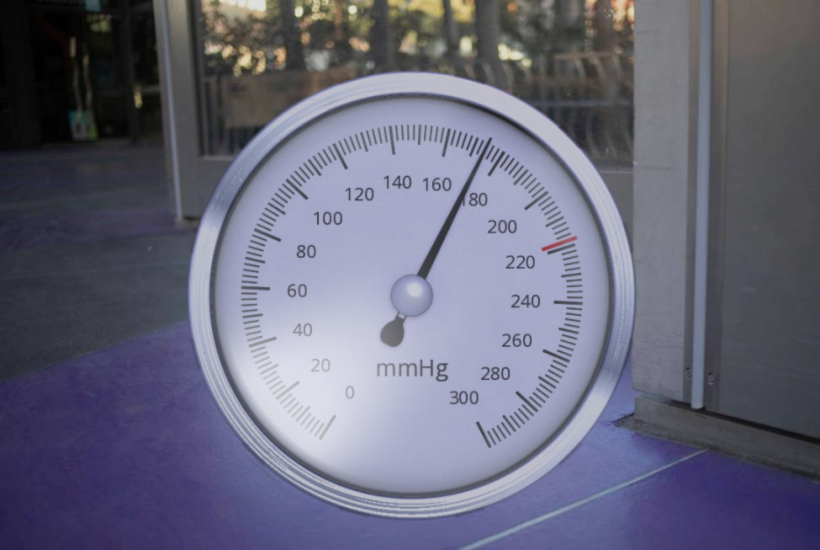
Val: 174 mmHg
